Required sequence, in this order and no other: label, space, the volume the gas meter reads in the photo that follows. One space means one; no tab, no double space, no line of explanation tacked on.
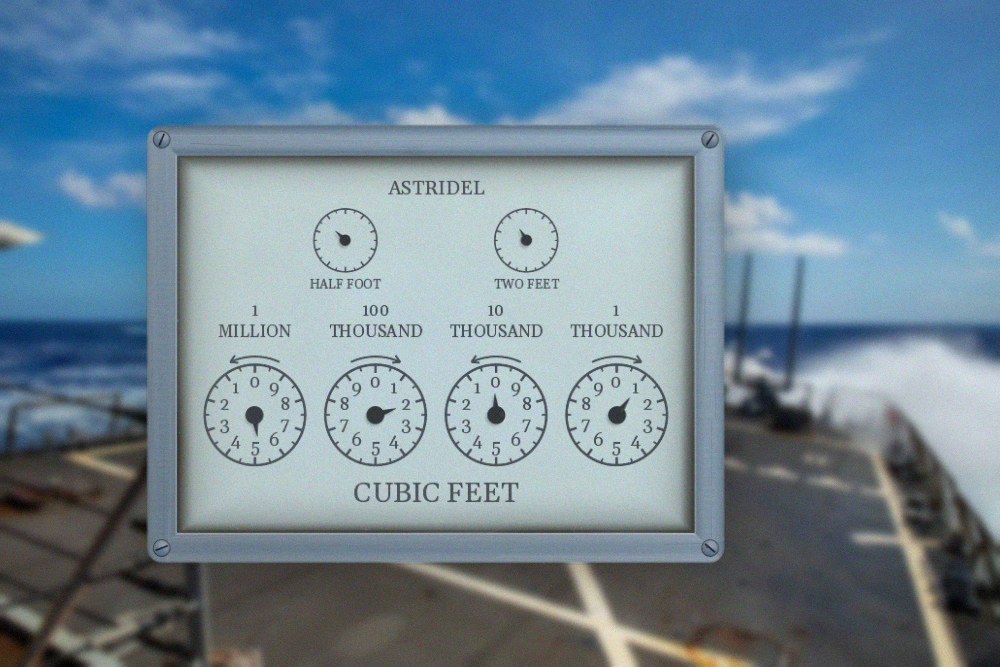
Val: 520100 ft³
